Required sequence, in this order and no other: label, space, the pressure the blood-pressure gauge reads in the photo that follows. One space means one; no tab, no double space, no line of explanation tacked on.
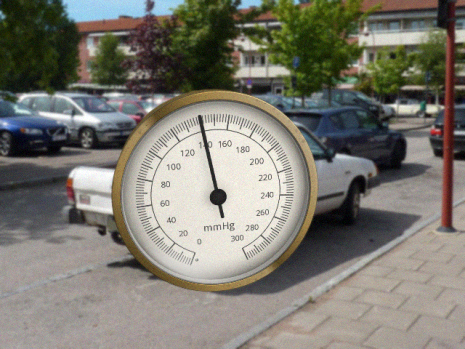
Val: 140 mmHg
